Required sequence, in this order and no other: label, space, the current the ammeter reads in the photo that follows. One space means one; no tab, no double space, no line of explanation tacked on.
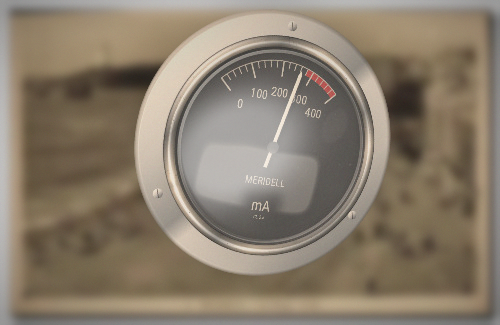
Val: 260 mA
